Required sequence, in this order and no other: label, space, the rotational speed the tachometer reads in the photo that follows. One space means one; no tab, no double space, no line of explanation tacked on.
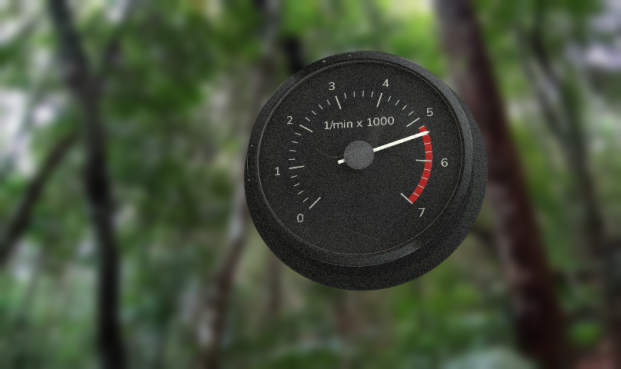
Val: 5400 rpm
